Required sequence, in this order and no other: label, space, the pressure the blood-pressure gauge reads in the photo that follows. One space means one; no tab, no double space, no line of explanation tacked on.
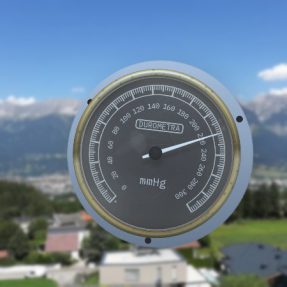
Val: 220 mmHg
